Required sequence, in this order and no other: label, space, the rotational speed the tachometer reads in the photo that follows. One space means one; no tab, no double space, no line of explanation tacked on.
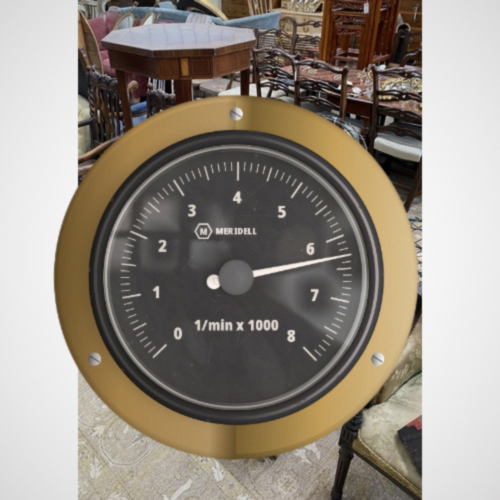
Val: 6300 rpm
